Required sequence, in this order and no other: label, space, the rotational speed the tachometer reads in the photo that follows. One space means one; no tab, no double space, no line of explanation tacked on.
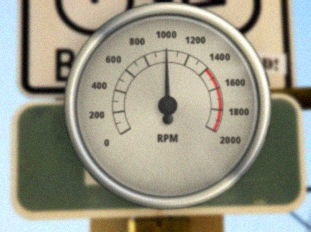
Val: 1000 rpm
